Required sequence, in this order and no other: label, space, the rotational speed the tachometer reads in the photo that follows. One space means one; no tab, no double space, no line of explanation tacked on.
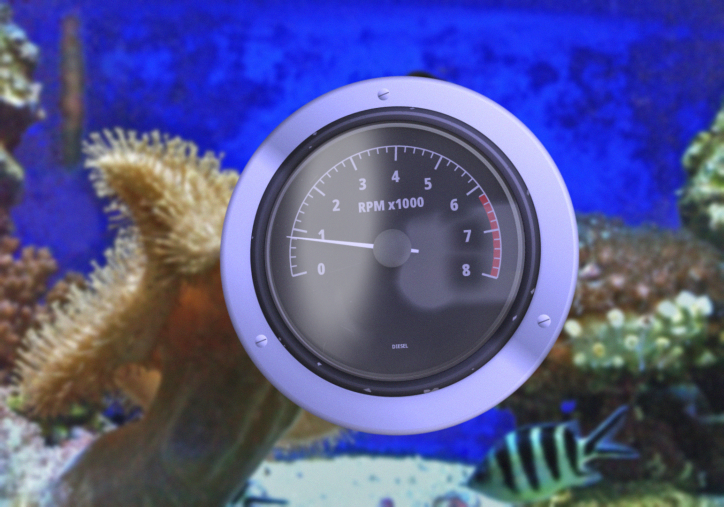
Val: 800 rpm
